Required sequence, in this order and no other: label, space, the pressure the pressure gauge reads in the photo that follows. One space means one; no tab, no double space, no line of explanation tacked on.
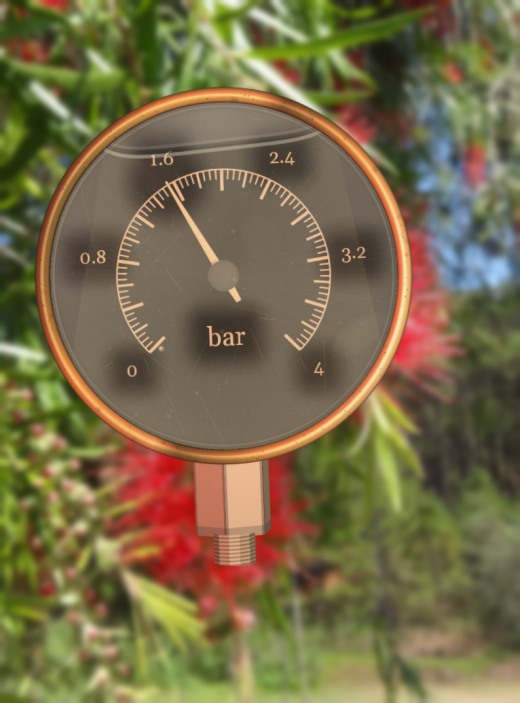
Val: 1.55 bar
